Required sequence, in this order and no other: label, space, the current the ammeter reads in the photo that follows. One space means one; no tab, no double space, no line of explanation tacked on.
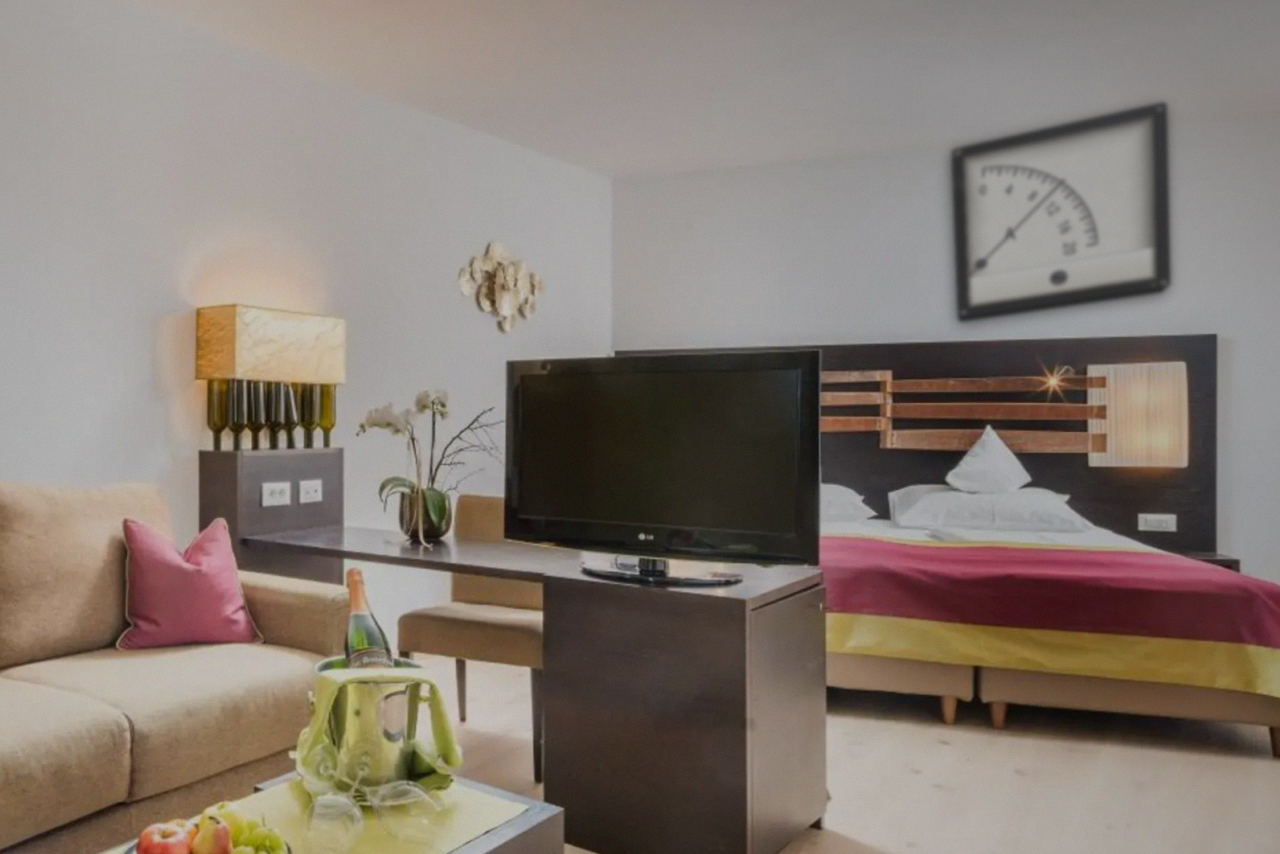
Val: 10 A
